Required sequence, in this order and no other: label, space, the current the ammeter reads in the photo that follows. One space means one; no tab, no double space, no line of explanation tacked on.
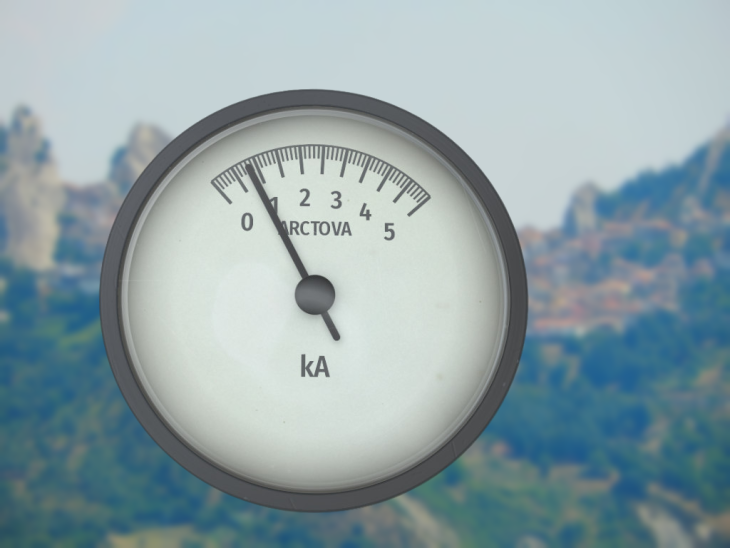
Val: 0.8 kA
